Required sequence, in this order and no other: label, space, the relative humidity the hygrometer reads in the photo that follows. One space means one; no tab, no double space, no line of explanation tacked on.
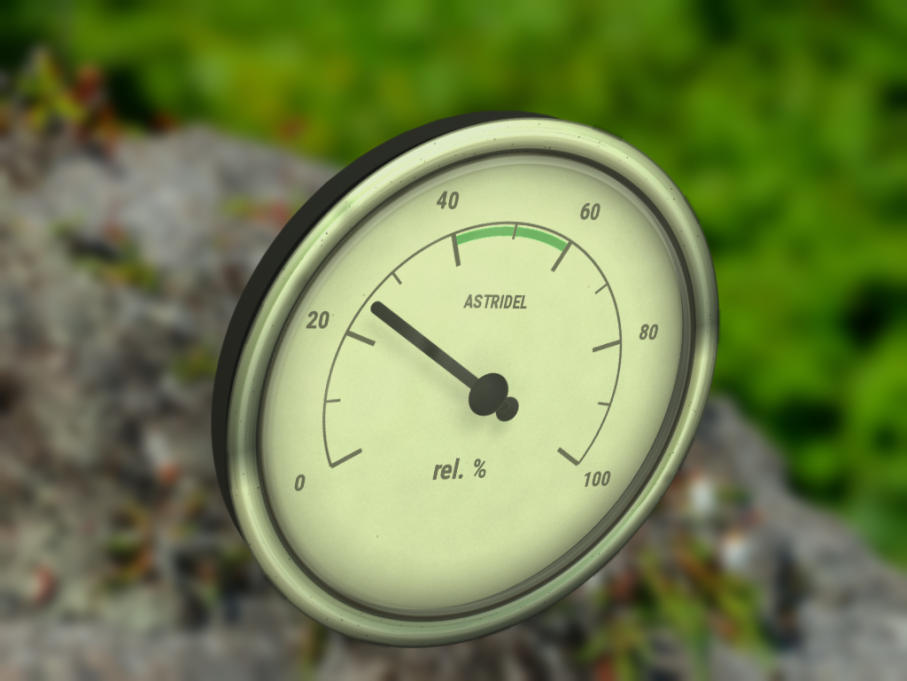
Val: 25 %
